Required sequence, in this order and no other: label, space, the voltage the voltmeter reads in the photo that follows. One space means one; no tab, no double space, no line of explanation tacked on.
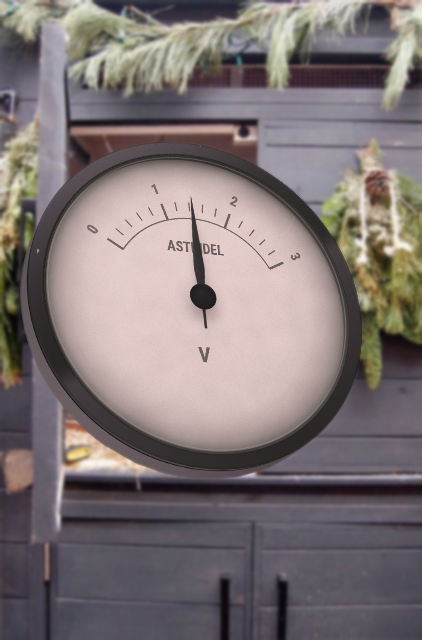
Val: 1.4 V
